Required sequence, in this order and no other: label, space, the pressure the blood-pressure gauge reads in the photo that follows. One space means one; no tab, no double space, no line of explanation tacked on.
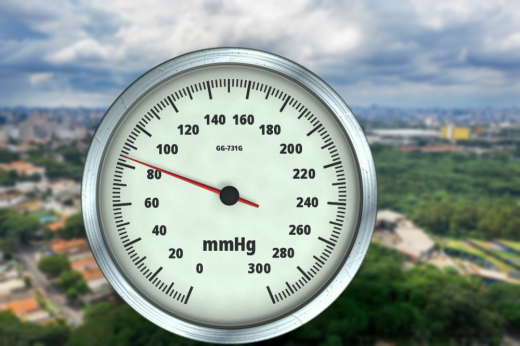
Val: 84 mmHg
